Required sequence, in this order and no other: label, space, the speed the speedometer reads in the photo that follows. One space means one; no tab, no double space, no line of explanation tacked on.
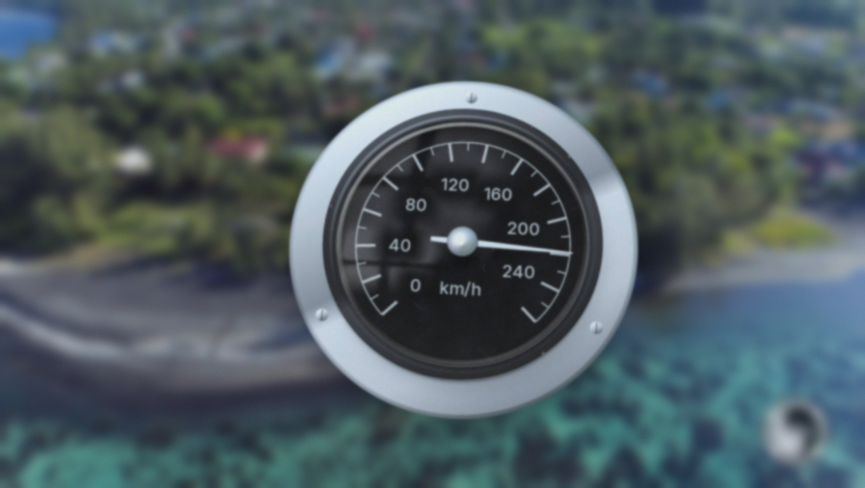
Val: 220 km/h
